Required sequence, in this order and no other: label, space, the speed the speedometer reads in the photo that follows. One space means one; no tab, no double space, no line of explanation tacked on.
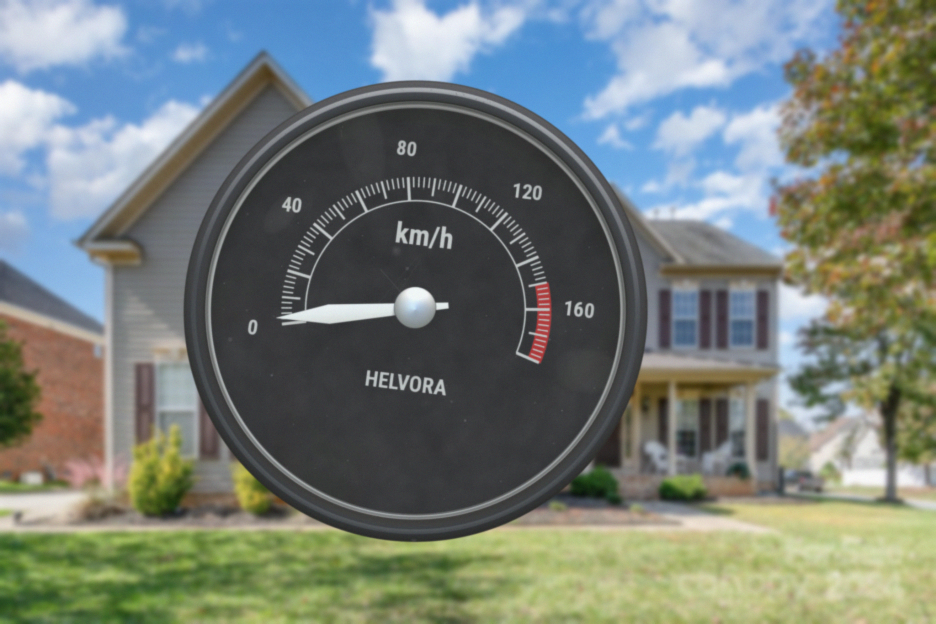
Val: 2 km/h
